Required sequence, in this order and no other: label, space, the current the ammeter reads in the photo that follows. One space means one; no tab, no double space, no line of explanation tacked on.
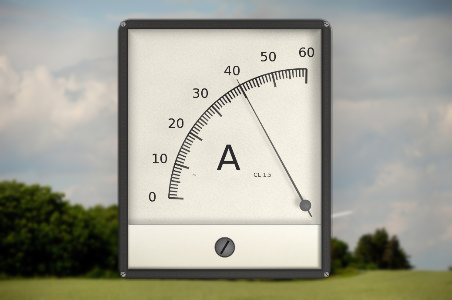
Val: 40 A
